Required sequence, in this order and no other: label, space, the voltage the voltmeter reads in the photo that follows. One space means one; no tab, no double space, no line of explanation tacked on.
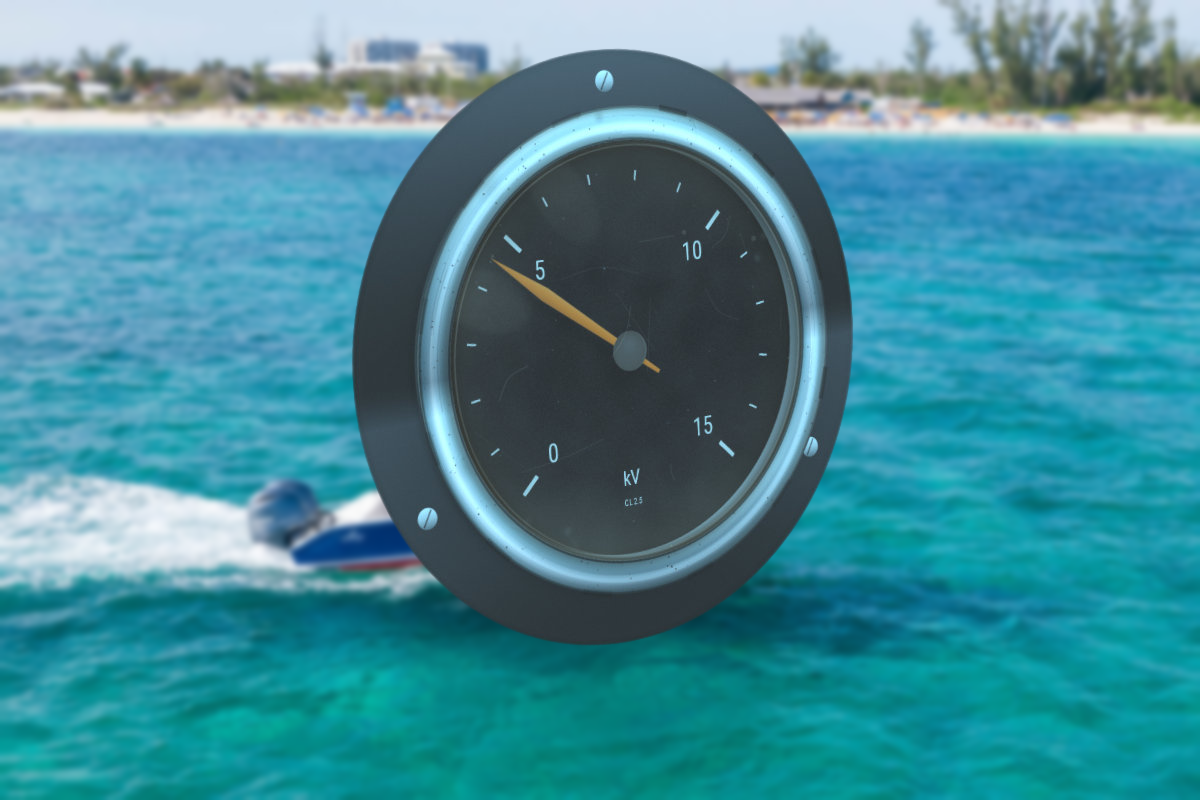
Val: 4.5 kV
